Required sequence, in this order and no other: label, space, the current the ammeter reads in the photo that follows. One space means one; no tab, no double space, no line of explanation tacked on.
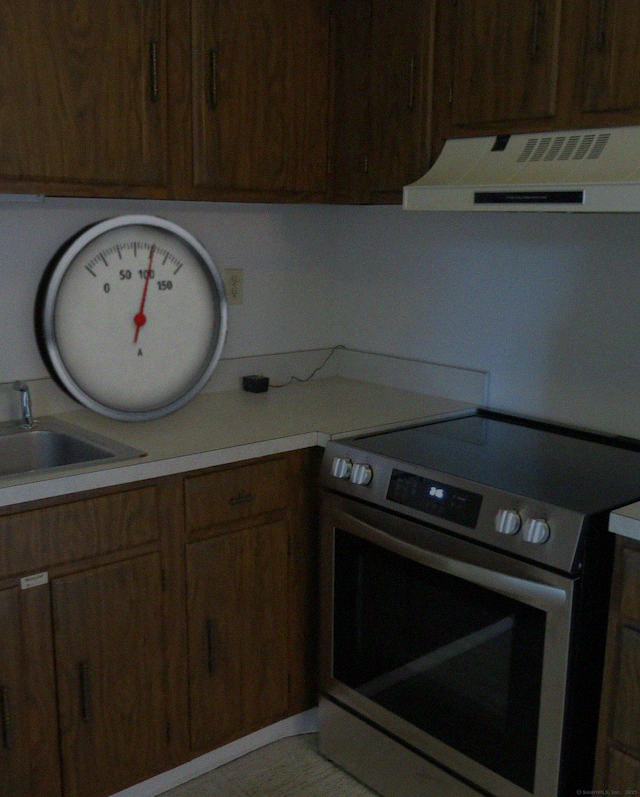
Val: 100 A
